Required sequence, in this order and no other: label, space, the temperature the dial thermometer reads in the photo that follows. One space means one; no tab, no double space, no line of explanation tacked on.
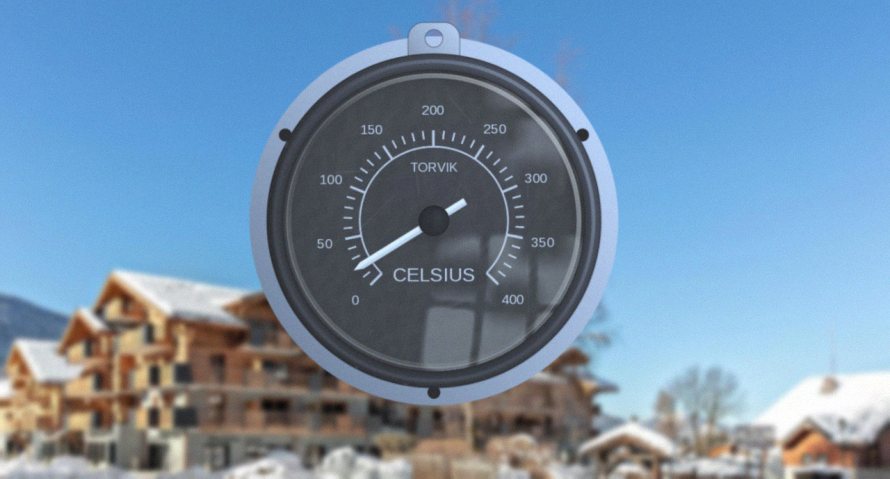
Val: 20 °C
